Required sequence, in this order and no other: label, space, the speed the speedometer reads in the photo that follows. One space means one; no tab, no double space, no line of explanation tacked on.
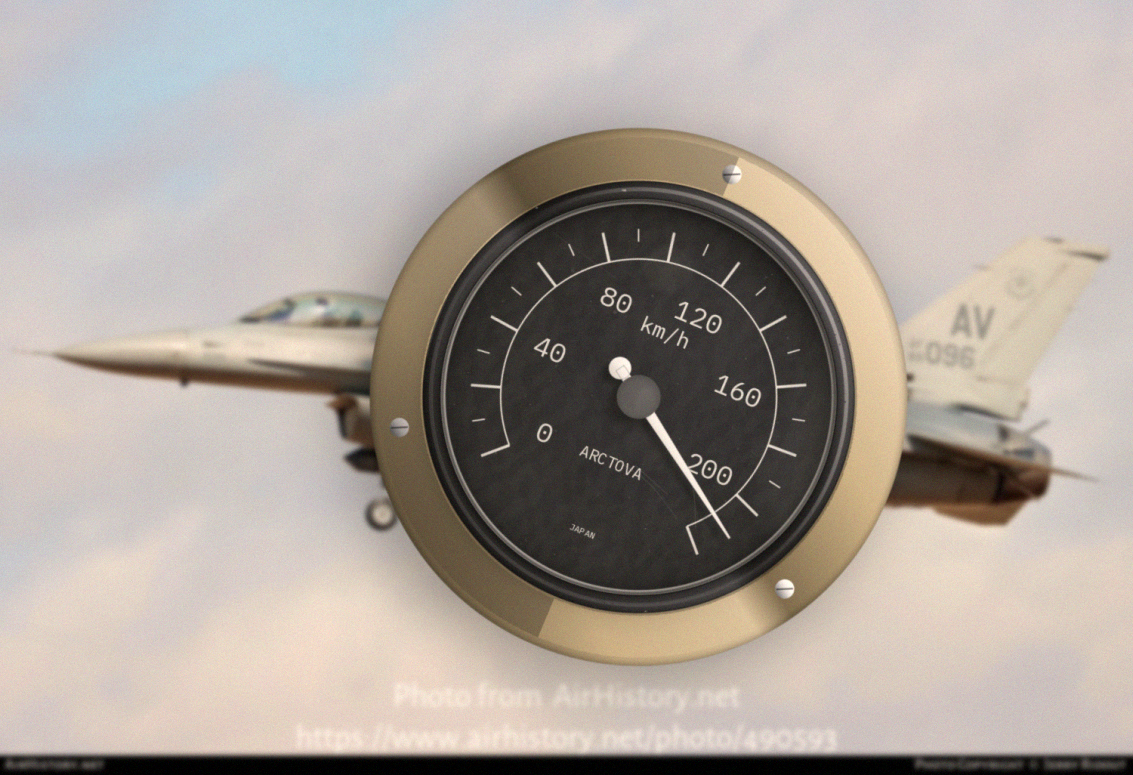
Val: 210 km/h
